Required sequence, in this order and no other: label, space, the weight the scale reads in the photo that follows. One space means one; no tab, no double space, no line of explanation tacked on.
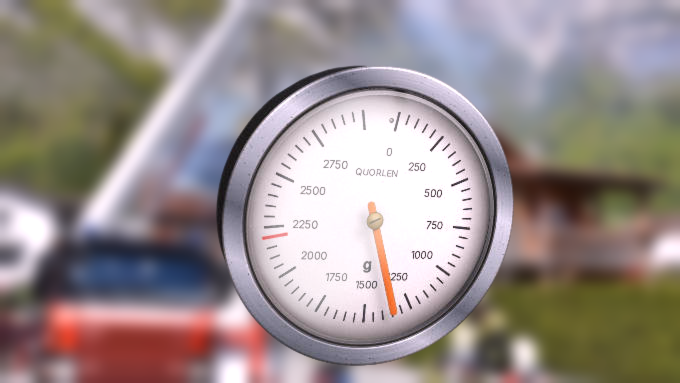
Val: 1350 g
